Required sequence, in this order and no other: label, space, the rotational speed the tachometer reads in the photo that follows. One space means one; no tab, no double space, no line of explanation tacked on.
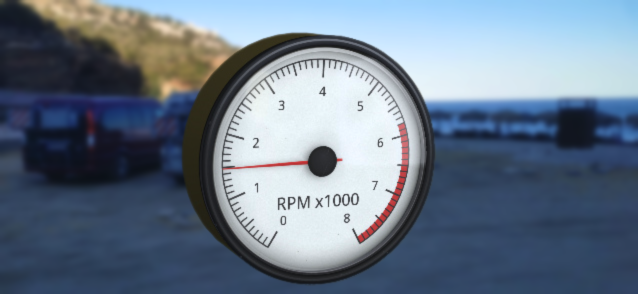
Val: 1500 rpm
